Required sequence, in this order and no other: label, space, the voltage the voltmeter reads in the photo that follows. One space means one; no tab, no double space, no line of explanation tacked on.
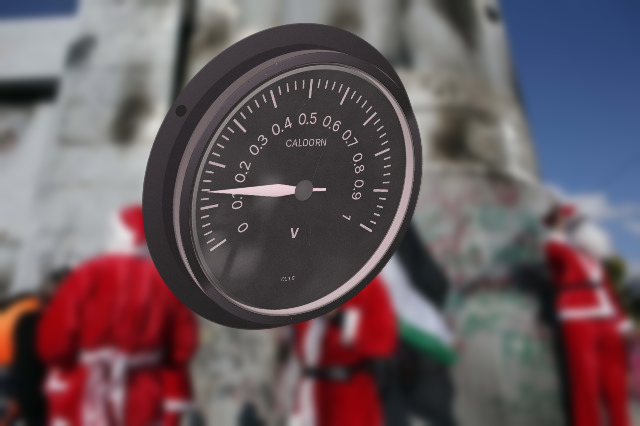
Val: 0.14 V
